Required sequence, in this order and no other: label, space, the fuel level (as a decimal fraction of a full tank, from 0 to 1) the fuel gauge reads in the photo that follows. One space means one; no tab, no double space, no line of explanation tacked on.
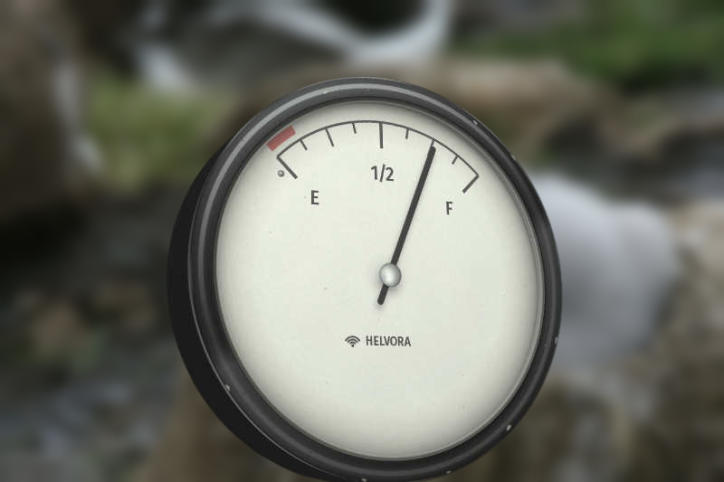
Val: 0.75
